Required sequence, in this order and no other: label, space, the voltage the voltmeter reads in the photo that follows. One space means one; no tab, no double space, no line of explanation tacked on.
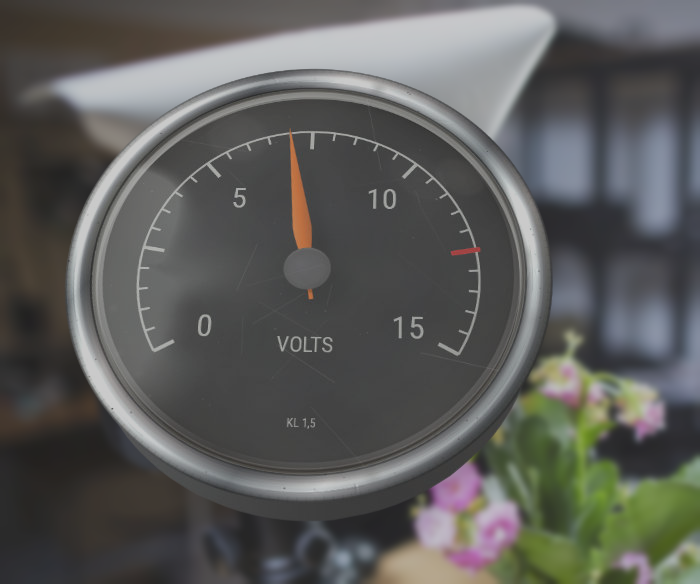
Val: 7 V
